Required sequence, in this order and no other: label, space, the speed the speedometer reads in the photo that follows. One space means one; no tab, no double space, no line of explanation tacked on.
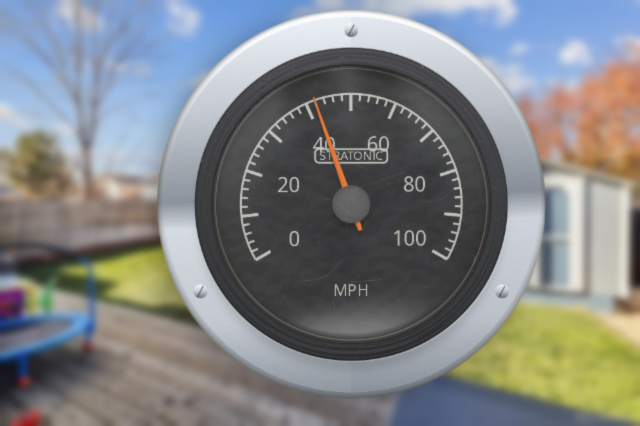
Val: 42 mph
